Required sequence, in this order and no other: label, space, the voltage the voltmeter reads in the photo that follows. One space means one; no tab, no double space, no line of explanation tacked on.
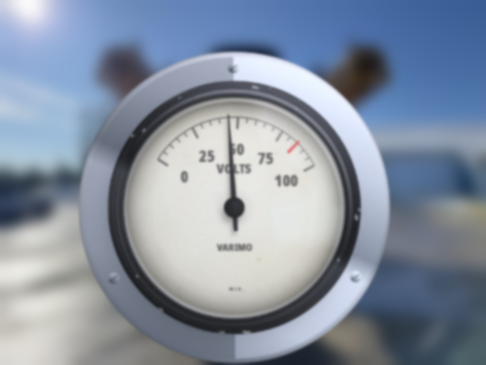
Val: 45 V
